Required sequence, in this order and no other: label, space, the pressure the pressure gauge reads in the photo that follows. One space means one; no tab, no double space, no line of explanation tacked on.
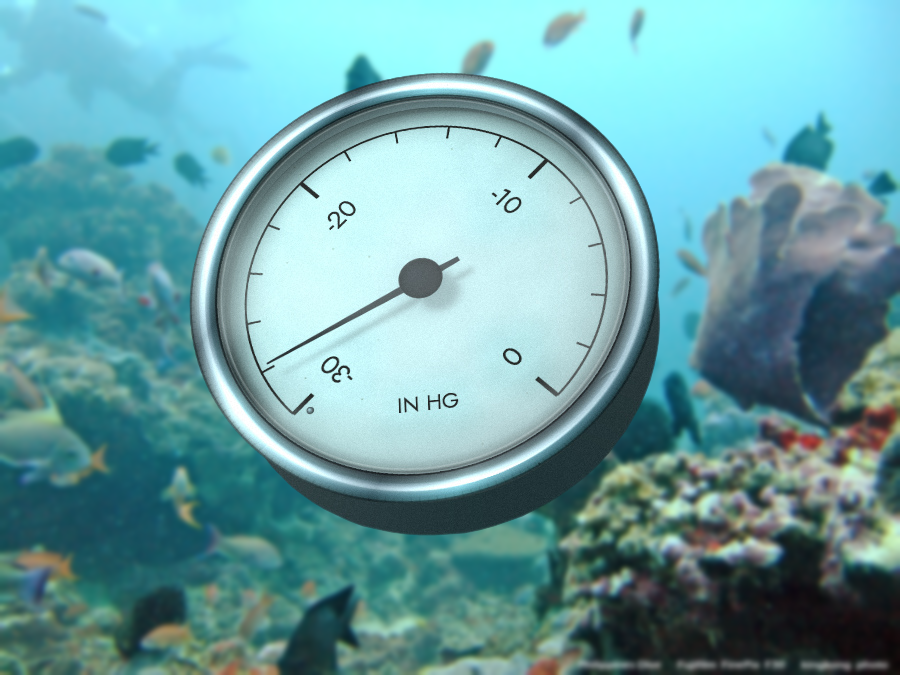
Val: -28 inHg
